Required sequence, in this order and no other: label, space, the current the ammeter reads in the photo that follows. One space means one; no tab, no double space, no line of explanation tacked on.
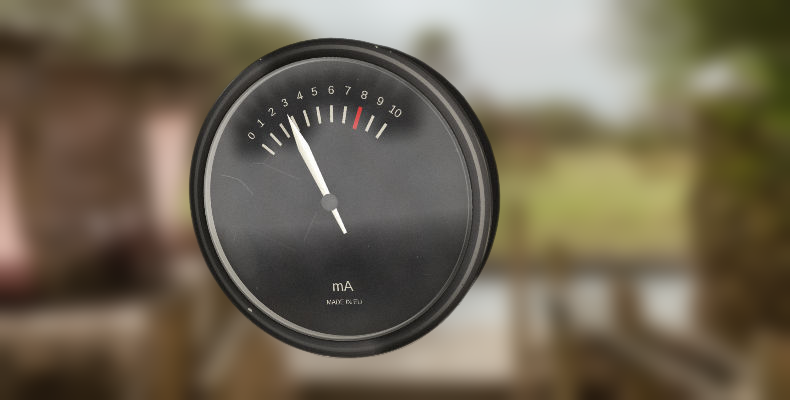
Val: 3 mA
